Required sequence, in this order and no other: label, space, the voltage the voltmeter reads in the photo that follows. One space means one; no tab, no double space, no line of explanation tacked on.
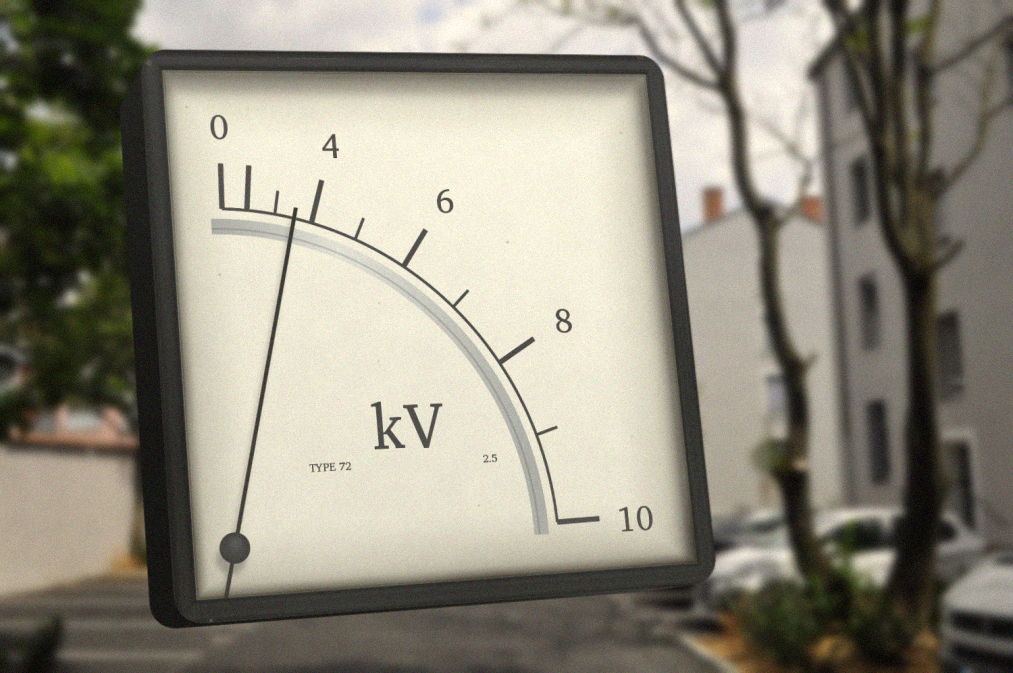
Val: 3.5 kV
